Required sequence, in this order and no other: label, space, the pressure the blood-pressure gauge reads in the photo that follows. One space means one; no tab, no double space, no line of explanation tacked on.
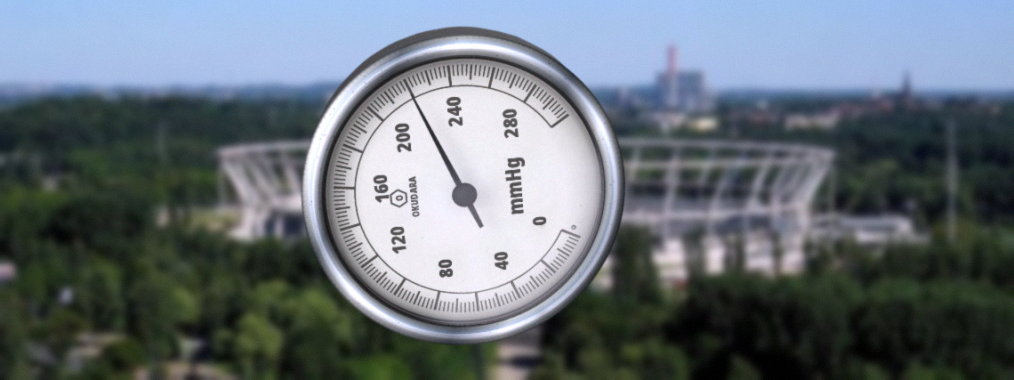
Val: 220 mmHg
